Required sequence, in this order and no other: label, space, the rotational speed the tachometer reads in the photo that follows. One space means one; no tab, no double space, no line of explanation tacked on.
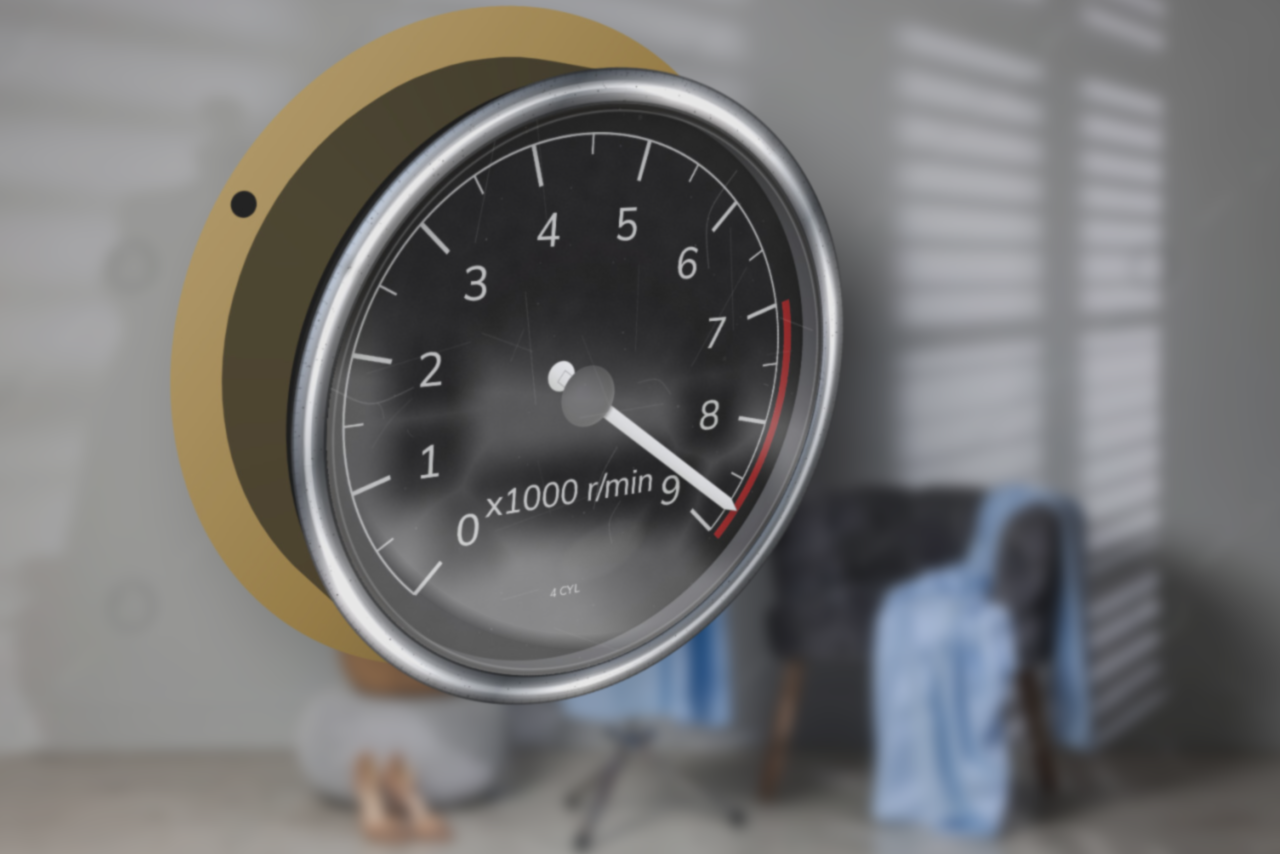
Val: 8750 rpm
